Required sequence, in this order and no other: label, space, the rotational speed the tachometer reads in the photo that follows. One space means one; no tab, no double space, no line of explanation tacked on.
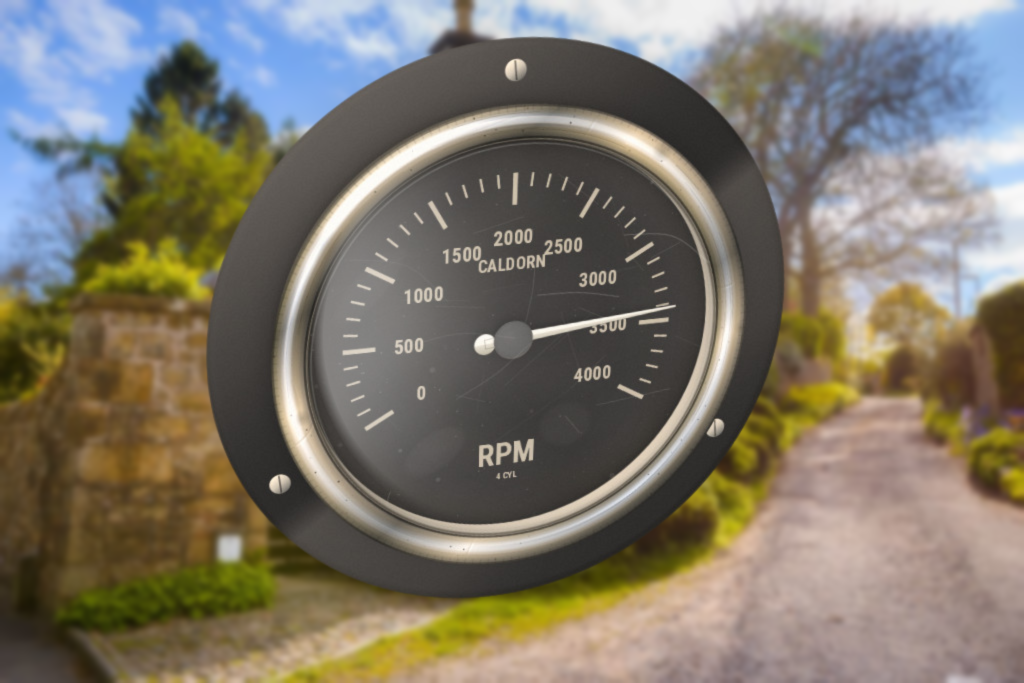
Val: 3400 rpm
